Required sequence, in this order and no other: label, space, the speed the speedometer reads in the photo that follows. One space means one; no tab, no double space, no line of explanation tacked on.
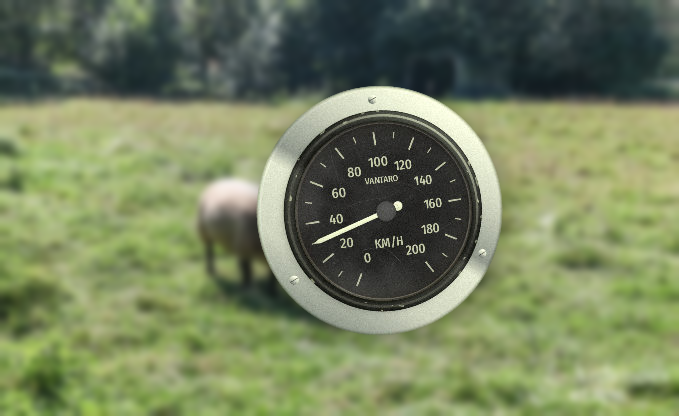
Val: 30 km/h
